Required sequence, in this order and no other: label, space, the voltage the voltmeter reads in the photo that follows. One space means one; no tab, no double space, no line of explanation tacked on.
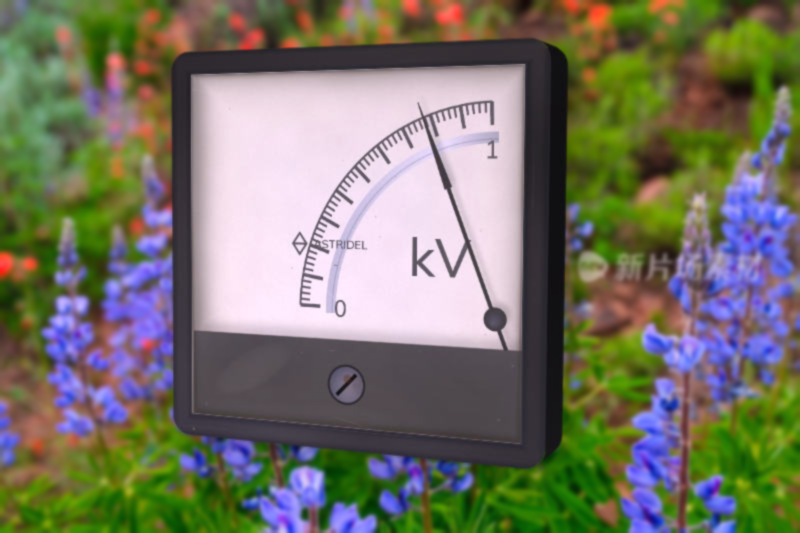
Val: 0.78 kV
